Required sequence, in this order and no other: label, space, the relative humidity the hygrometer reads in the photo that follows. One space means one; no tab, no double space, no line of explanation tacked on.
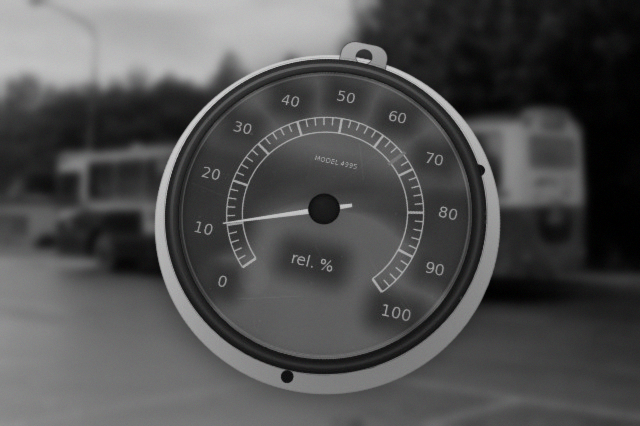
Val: 10 %
